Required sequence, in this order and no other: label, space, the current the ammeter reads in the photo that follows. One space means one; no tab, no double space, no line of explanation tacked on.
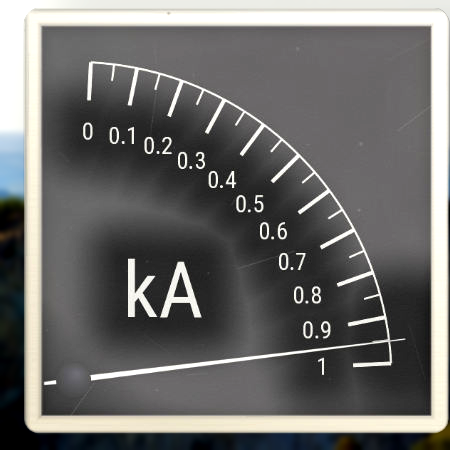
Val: 0.95 kA
